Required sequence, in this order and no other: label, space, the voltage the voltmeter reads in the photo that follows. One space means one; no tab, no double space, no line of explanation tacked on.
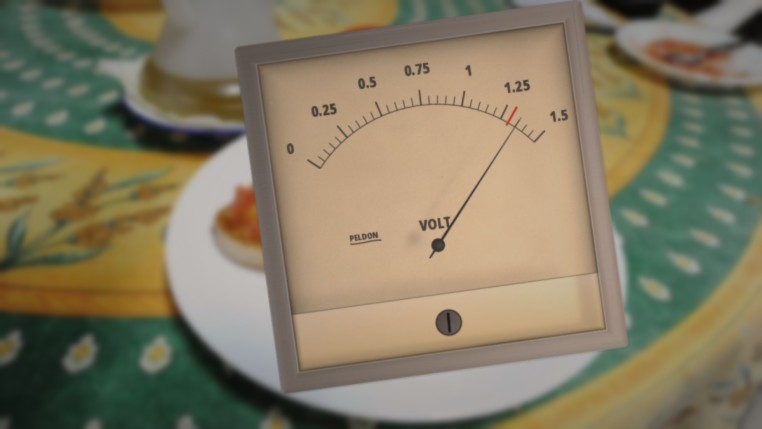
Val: 1.35 V
